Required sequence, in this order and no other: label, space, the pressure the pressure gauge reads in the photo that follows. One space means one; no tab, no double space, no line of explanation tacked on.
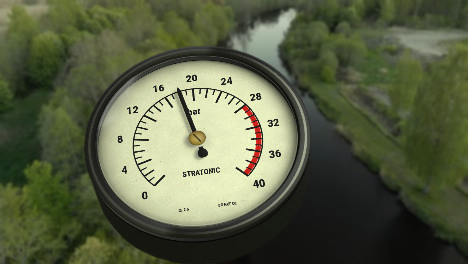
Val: 18 bar
